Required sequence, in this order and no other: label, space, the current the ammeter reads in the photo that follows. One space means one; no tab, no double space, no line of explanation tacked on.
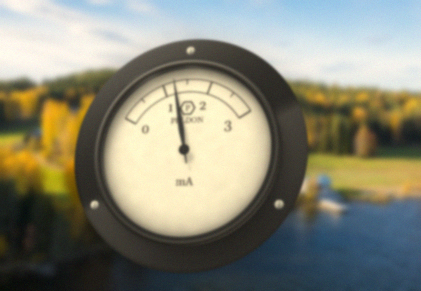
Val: 1.25 mA
